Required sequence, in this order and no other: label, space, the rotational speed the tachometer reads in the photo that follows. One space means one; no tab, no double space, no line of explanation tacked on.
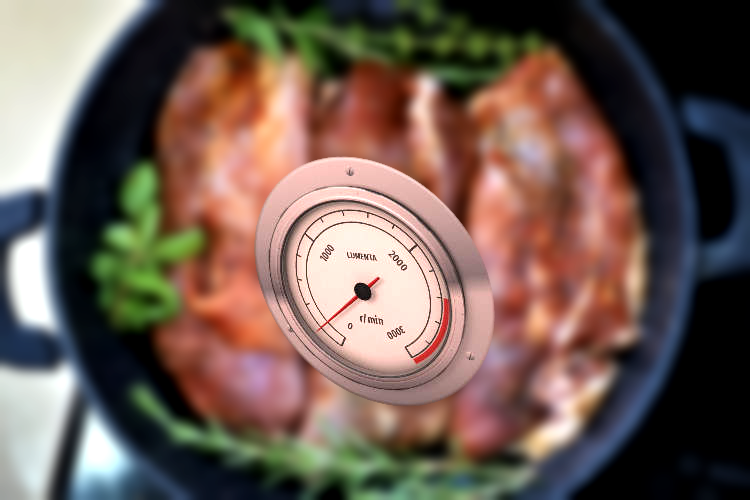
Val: 200 rpm
